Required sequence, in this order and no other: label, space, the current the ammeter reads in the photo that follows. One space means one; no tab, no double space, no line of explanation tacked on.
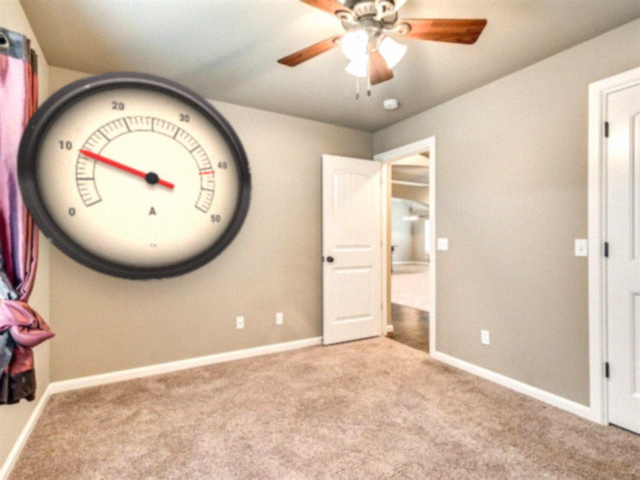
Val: 10 A
